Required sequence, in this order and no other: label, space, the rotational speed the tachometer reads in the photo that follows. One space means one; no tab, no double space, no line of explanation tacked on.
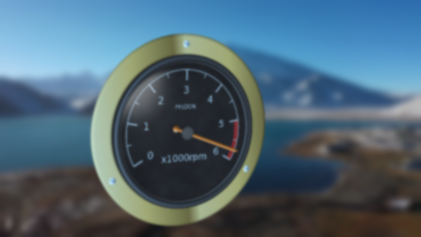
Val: 5750 rpm
